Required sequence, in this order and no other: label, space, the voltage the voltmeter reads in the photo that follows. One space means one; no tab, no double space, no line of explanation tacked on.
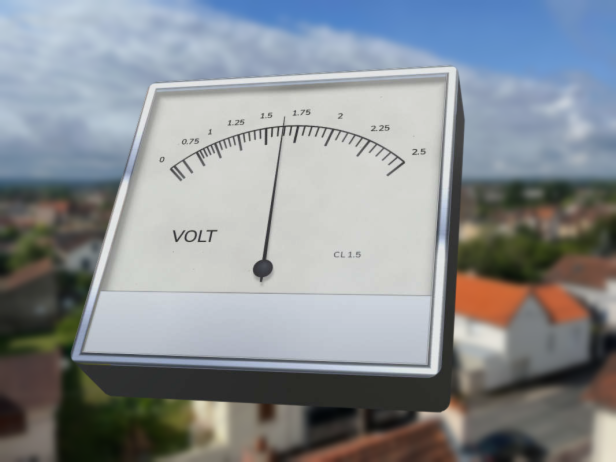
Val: 1.65 V
